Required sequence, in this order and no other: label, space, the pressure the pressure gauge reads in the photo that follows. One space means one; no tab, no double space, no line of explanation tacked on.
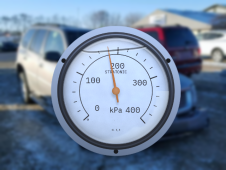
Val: 180 kPa
